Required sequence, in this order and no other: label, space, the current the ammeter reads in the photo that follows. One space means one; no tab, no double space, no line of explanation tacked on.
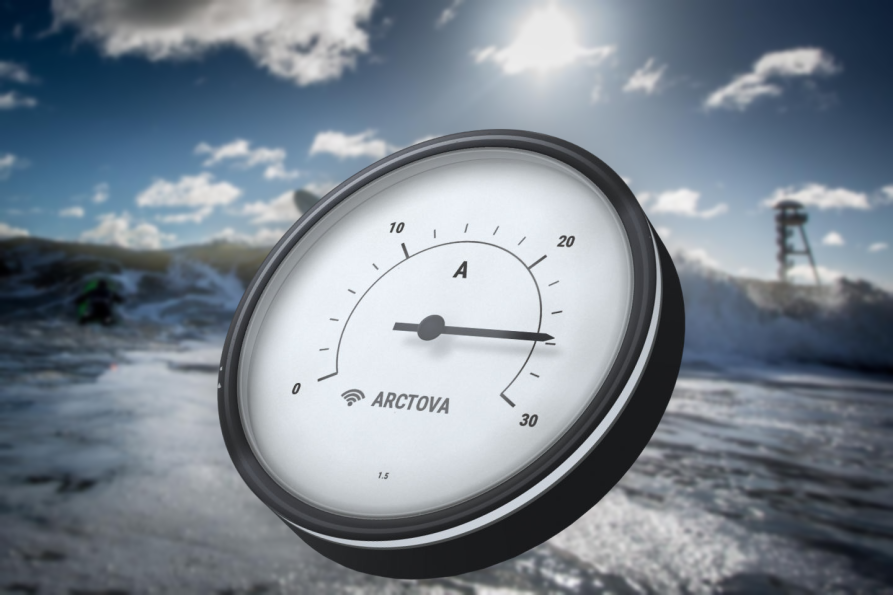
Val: 26 A
